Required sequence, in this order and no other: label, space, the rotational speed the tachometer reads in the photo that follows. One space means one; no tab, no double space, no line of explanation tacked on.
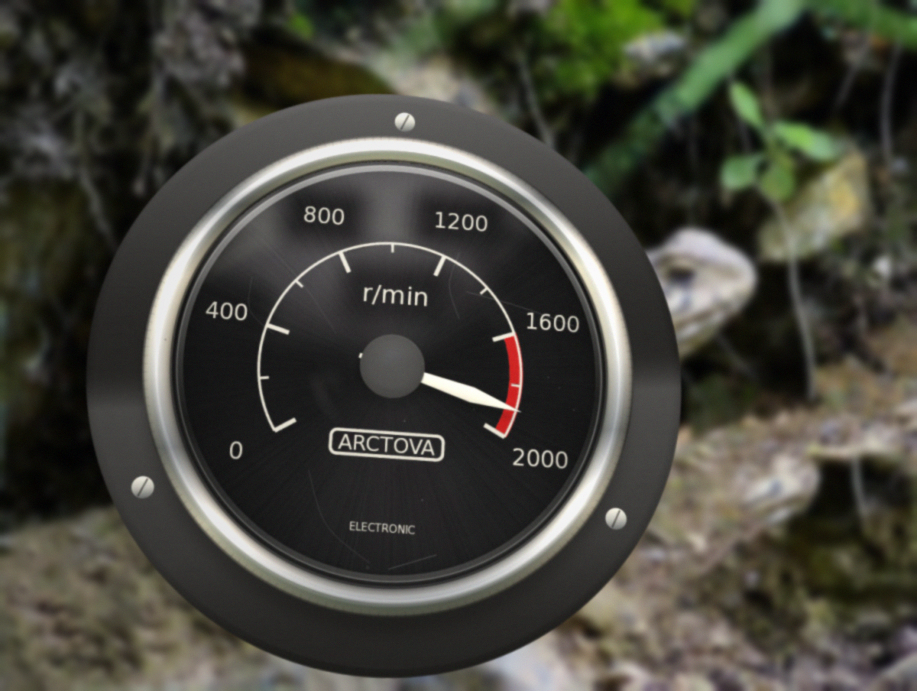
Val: 1900 rpm
